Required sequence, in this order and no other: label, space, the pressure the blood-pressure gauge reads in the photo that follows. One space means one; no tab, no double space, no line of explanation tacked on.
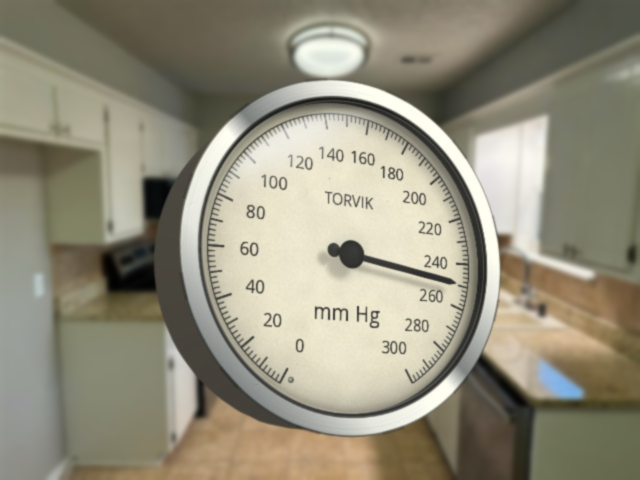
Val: 250 mmHg
